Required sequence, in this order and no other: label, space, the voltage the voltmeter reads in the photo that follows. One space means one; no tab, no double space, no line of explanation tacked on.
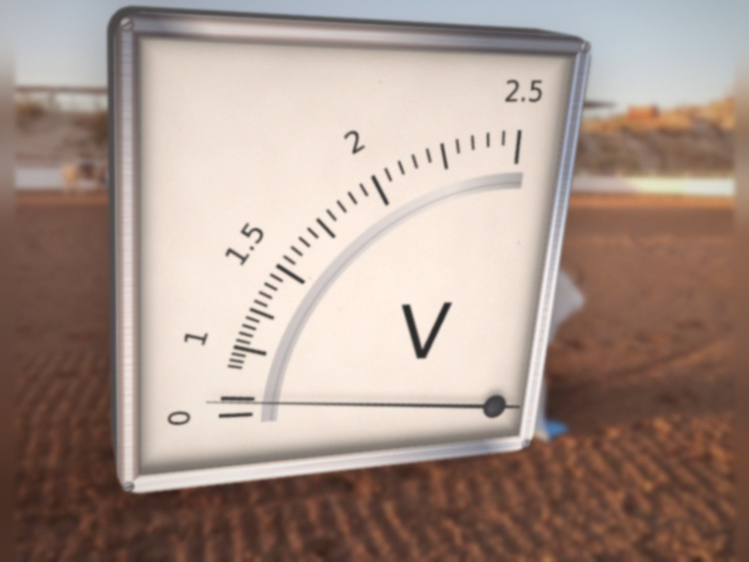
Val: 0.5 V
